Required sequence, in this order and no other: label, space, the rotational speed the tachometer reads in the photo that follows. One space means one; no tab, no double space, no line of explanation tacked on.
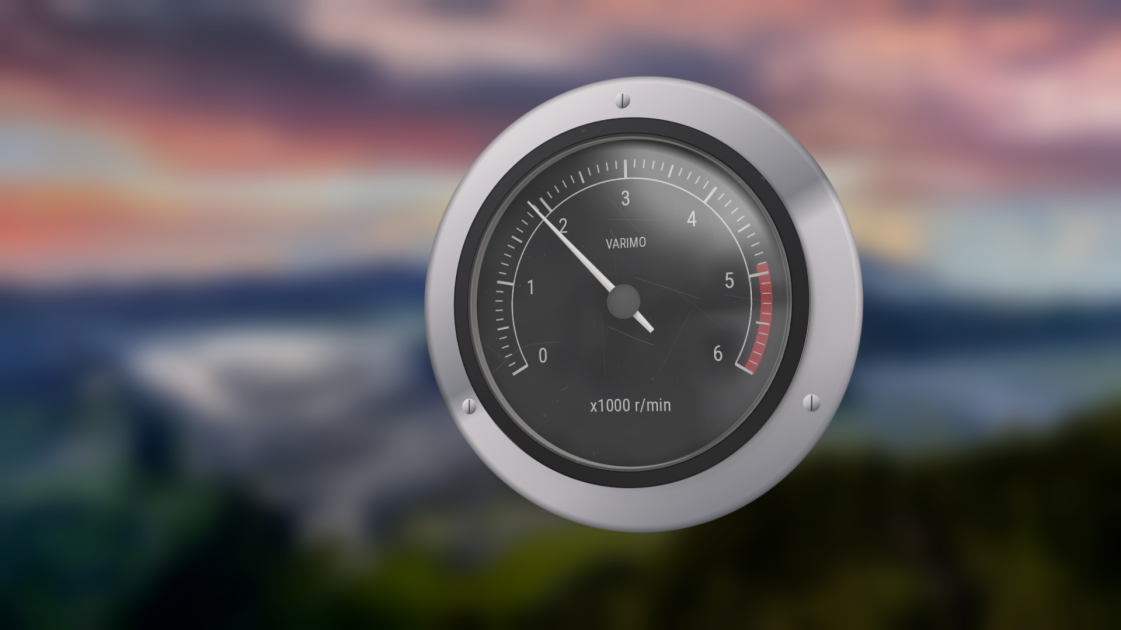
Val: 1900 rpm
